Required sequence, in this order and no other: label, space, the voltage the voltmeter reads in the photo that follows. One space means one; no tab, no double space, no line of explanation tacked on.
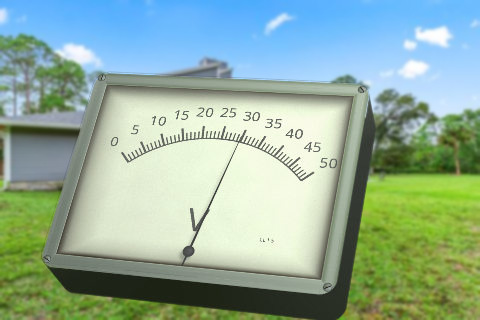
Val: 30 V
